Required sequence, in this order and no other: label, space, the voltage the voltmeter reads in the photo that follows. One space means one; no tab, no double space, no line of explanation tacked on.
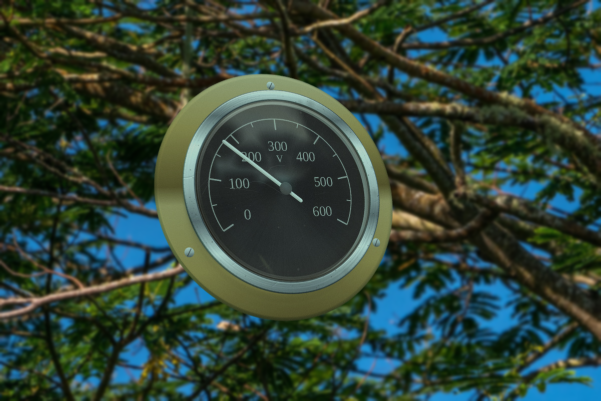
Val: 175 V
